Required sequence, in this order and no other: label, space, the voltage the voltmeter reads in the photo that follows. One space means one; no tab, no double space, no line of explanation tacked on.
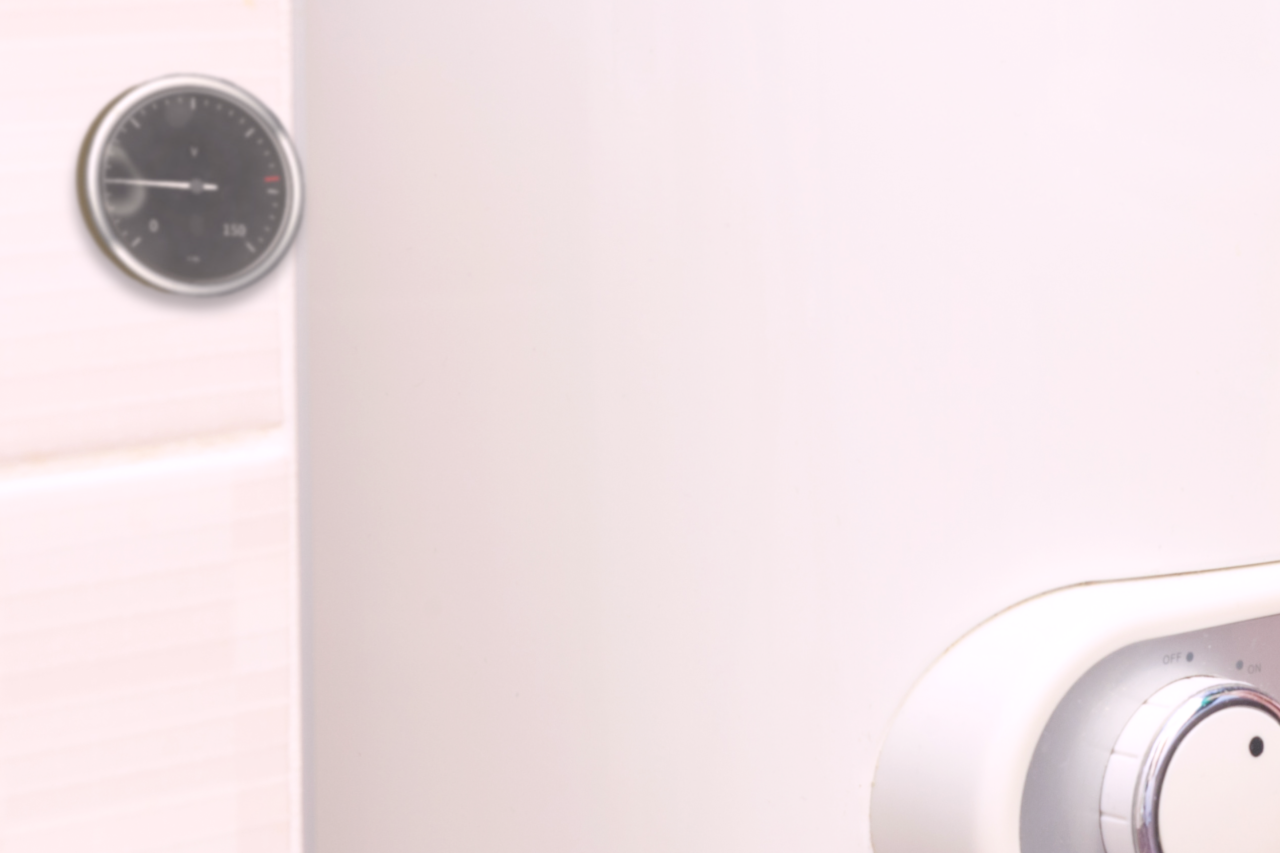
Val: 25 V
